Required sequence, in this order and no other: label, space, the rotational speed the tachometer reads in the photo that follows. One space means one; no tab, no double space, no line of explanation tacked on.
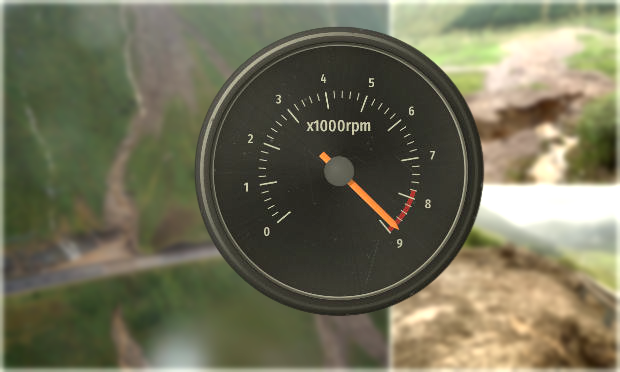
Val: 8800 rpm
